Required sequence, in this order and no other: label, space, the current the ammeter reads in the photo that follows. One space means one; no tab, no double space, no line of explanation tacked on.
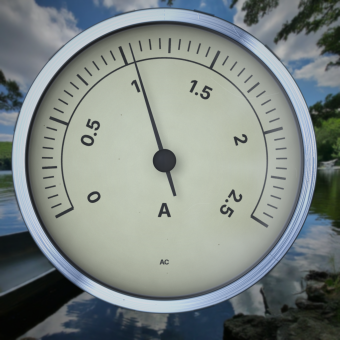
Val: 1.05 A
